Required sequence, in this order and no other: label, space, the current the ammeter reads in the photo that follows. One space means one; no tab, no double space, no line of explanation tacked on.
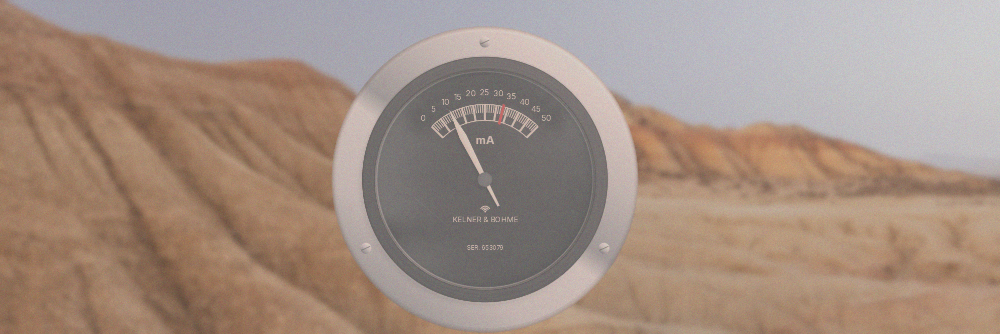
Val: 10 mA
